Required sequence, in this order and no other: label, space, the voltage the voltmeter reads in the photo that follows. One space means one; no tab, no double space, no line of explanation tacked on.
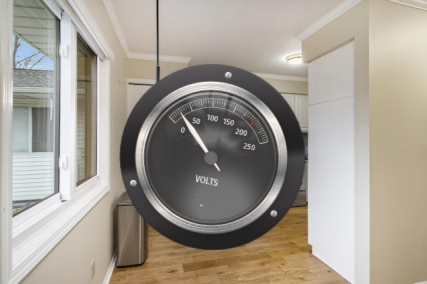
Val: 25 V
